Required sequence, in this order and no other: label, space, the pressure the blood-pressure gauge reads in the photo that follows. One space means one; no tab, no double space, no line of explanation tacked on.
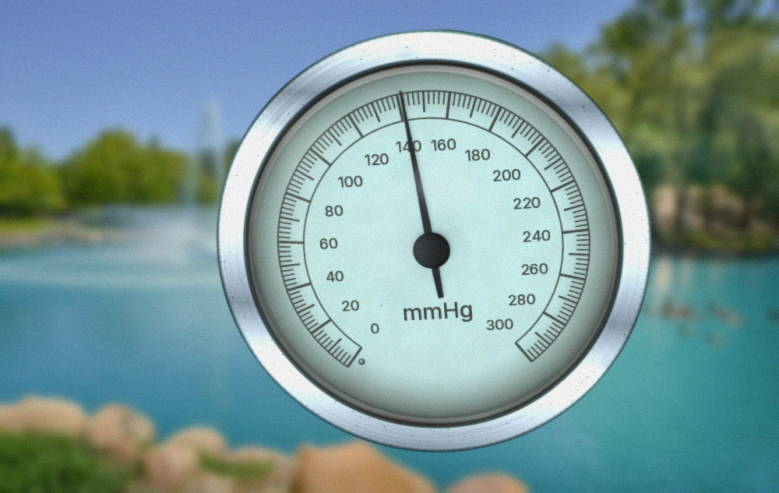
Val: 142 mmHg
